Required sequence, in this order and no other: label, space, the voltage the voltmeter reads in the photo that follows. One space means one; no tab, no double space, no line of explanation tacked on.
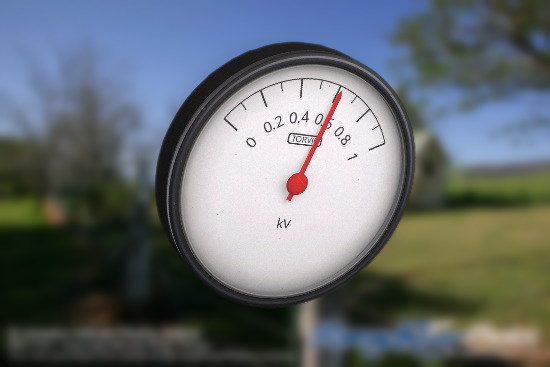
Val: 0.6 kV
